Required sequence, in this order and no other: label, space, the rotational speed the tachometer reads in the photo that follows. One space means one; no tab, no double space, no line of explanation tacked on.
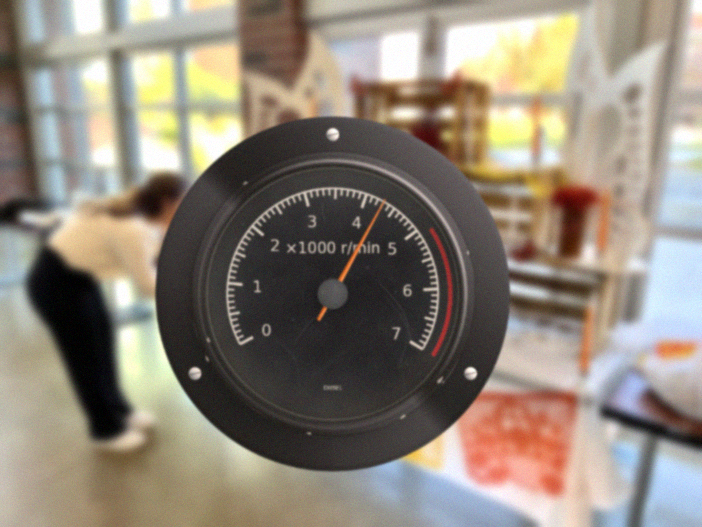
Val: 4300 rpm
